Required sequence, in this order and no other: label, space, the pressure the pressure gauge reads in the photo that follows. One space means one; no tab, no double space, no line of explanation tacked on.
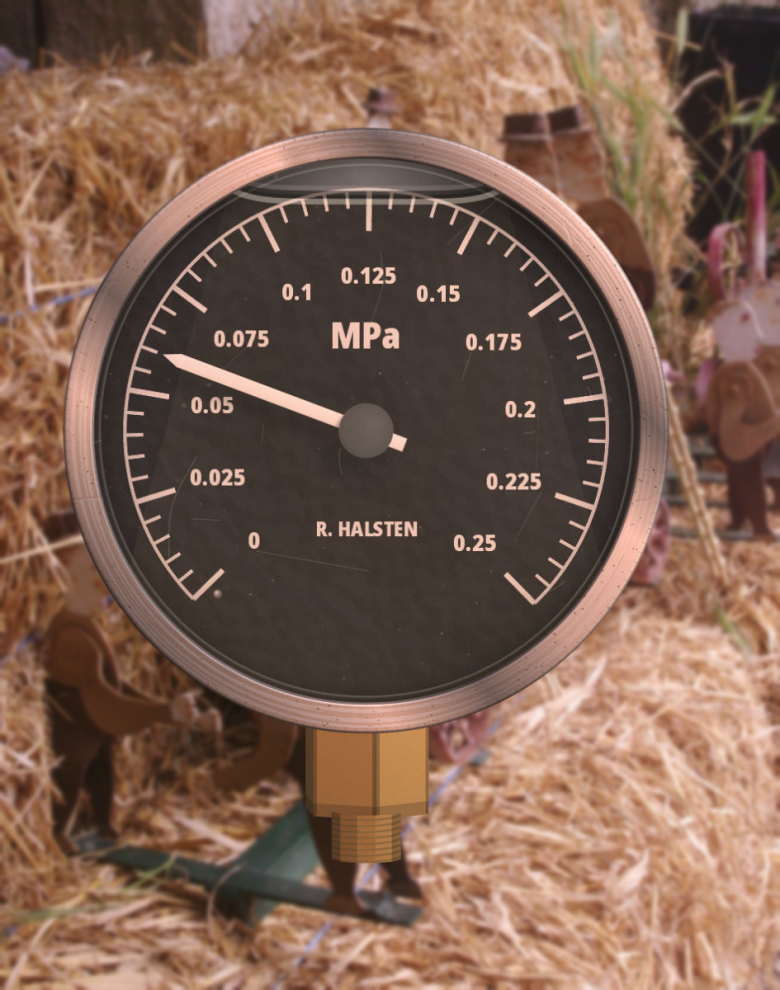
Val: 0.06 MPa
